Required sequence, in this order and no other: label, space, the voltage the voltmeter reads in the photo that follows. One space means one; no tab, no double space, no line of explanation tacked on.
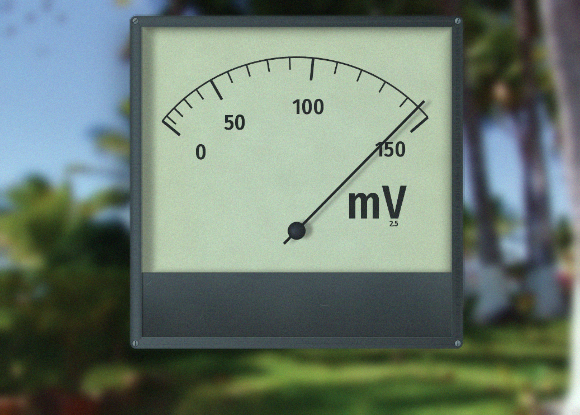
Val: 145 mV
